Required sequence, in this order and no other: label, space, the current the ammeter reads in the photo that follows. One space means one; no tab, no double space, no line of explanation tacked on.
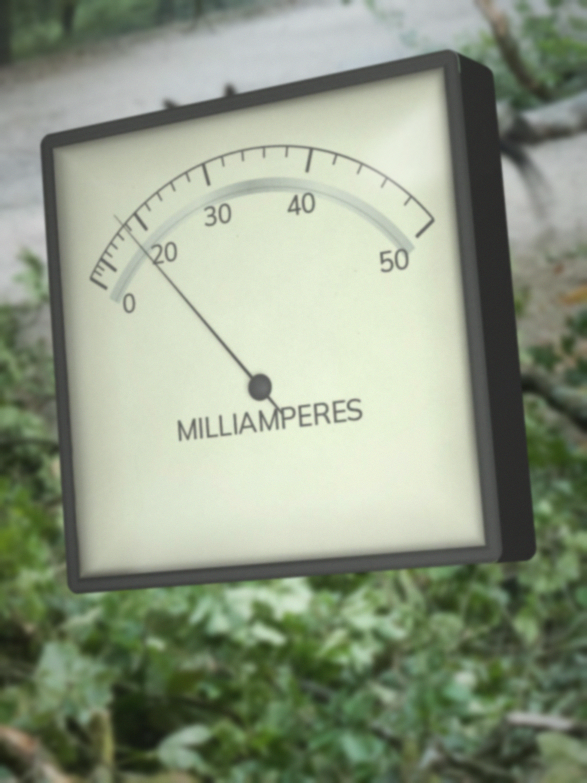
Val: 18 mA
